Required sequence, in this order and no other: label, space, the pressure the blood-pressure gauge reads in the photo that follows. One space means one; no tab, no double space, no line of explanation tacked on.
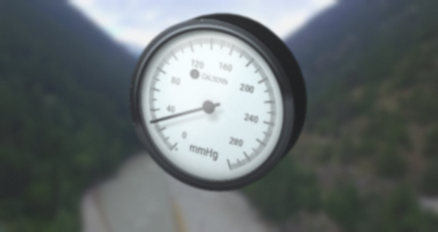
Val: 30 mmHg
